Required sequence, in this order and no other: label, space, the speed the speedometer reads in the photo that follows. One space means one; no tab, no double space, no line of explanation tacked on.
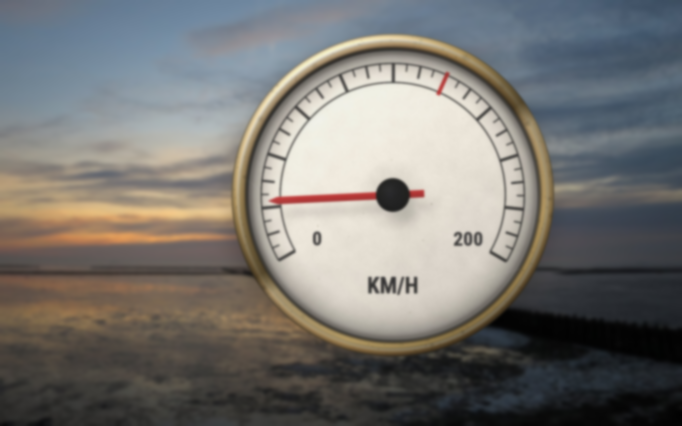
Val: 22.5 km/h
